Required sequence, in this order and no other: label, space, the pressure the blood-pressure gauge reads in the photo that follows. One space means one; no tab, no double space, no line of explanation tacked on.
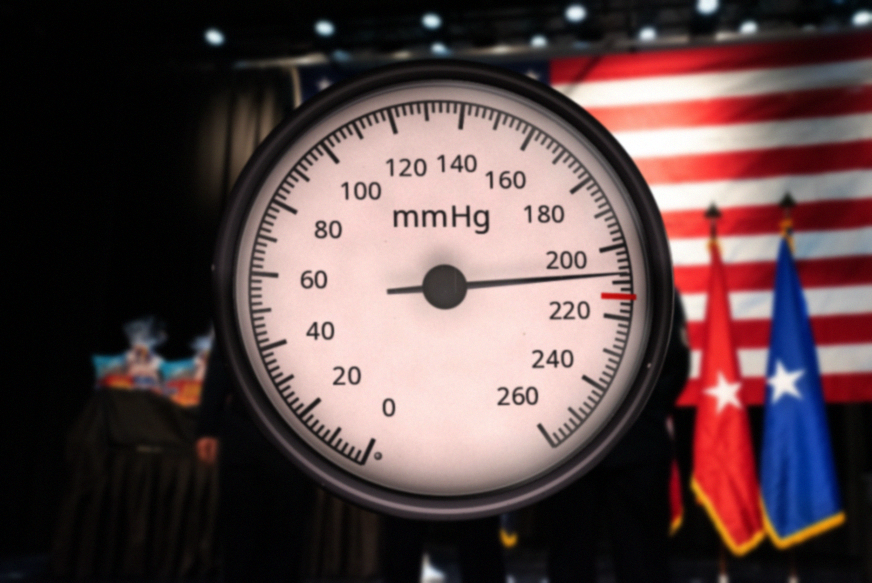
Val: 208 mmHg
